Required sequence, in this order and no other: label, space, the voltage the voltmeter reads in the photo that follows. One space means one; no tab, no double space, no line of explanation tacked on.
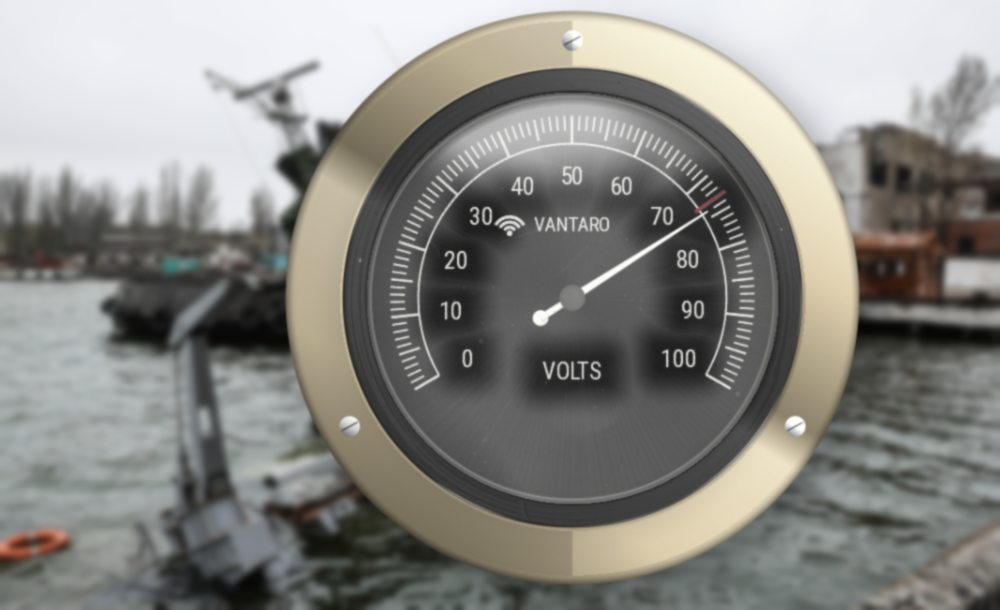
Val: 74 V
